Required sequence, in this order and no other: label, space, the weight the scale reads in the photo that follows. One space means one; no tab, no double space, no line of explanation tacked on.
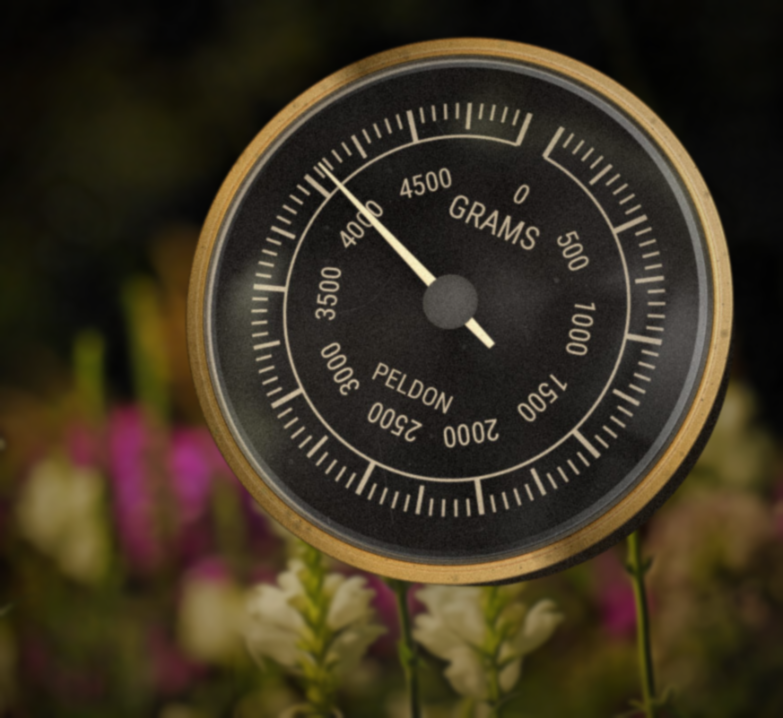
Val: 4075 g
